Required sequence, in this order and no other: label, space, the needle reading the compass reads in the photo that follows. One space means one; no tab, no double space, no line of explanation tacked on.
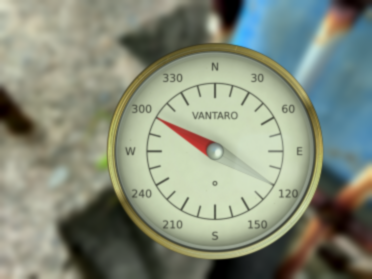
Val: 300 °
